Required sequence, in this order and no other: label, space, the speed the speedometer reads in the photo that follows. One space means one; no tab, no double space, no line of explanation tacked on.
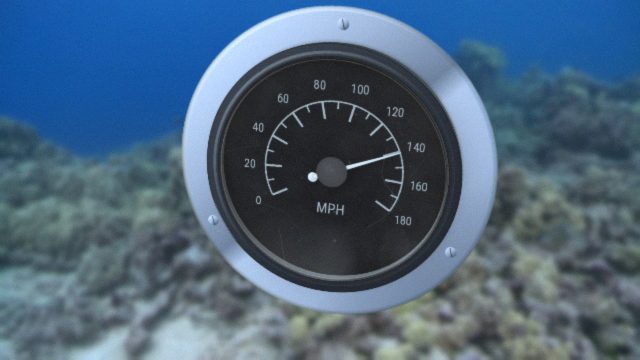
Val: 140 mph
